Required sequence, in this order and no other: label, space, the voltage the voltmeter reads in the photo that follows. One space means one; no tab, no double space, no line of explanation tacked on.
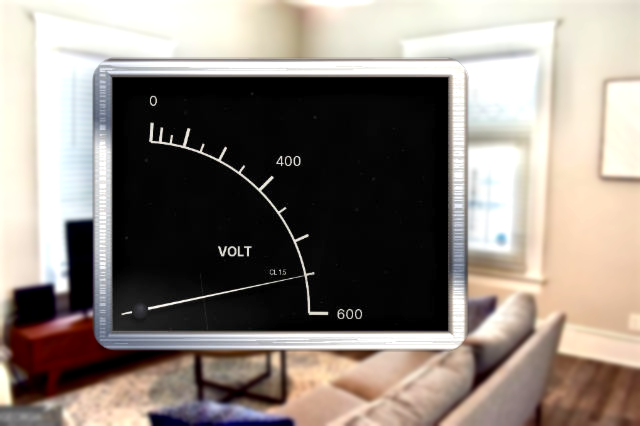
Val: 550 V
